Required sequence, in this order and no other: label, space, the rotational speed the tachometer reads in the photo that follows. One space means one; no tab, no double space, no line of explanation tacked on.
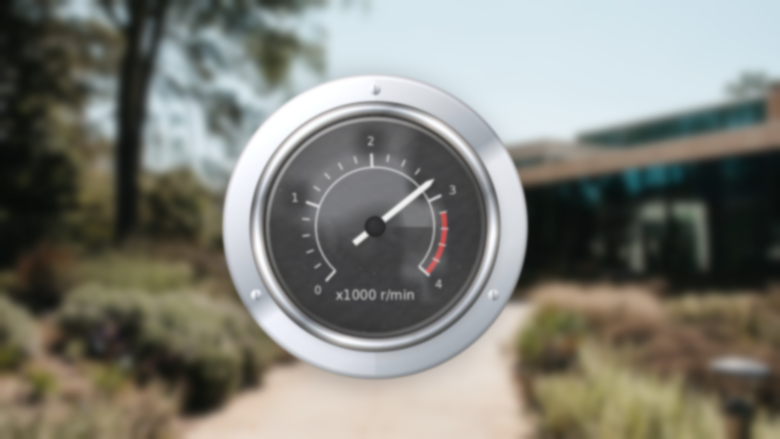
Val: 2800 rpm
